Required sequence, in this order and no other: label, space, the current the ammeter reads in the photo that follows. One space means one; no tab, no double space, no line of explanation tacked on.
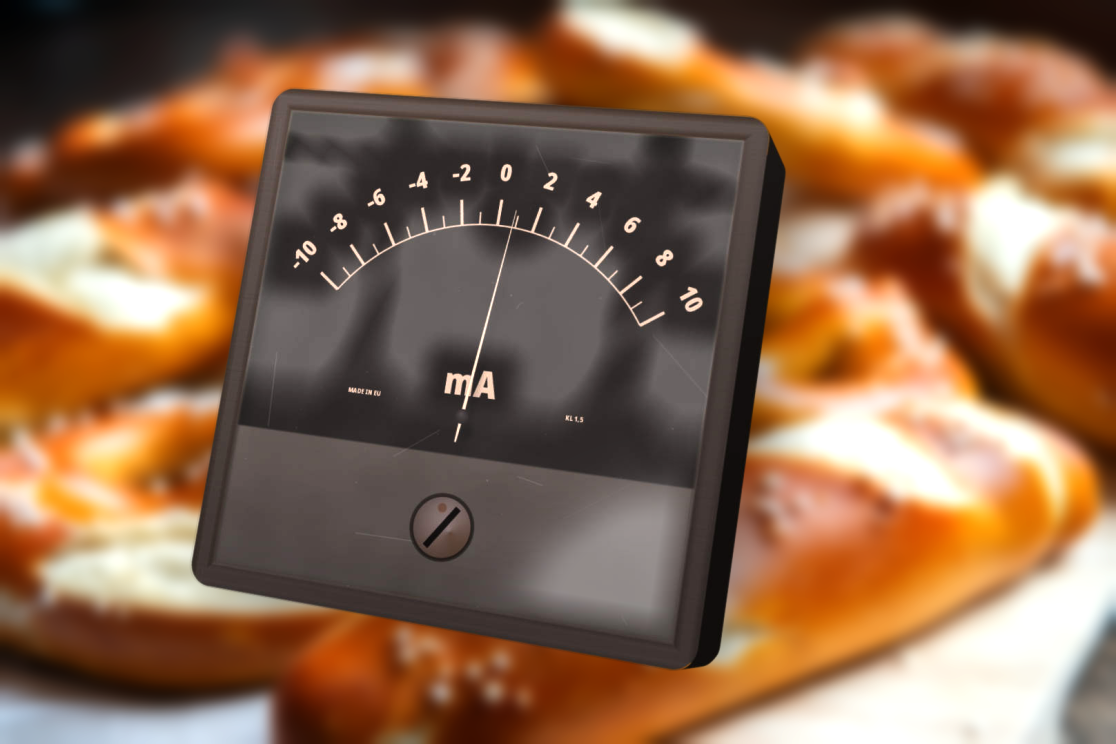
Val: 1 mA
